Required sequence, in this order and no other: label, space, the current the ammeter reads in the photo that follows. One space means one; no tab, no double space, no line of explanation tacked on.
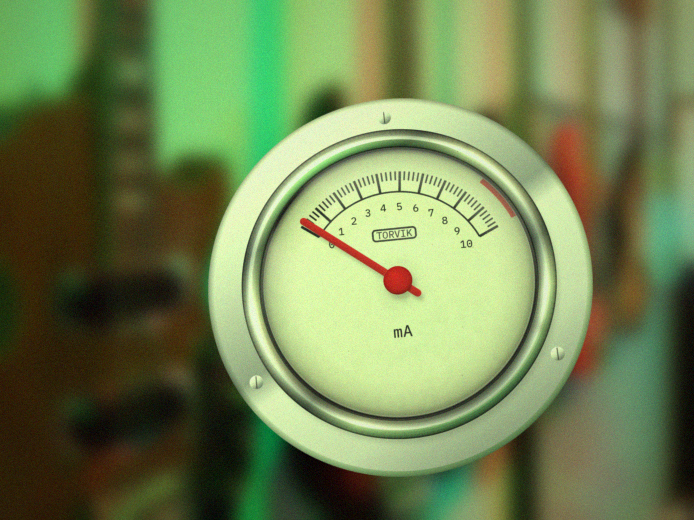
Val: 0.2 mA
